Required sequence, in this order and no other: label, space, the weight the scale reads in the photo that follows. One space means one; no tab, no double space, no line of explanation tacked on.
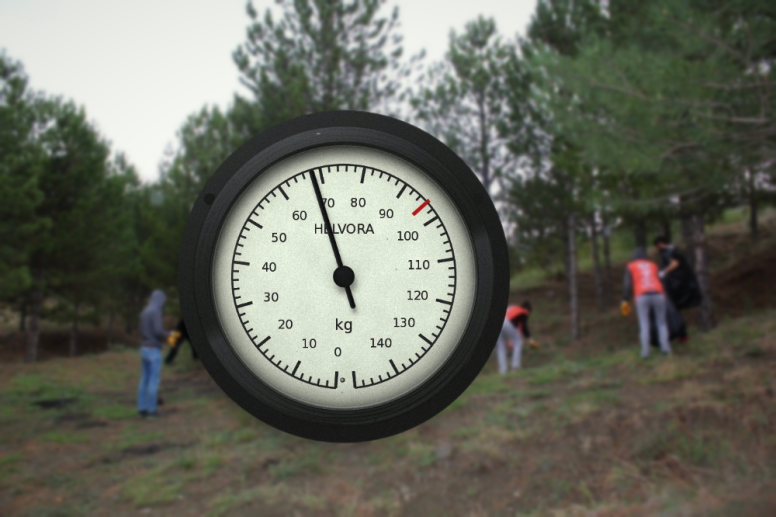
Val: 68 kg
